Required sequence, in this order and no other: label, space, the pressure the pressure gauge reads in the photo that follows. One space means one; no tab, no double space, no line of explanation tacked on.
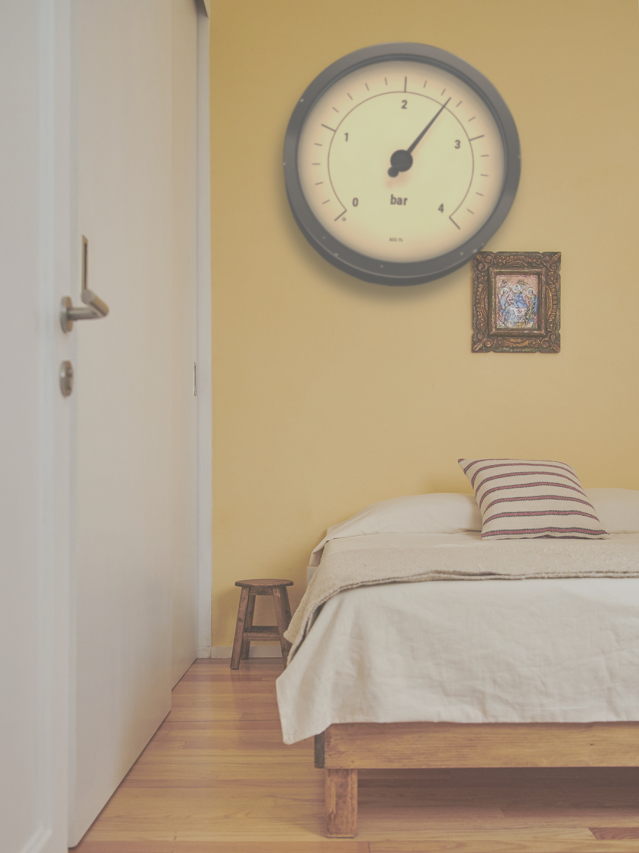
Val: 2.5 bar
